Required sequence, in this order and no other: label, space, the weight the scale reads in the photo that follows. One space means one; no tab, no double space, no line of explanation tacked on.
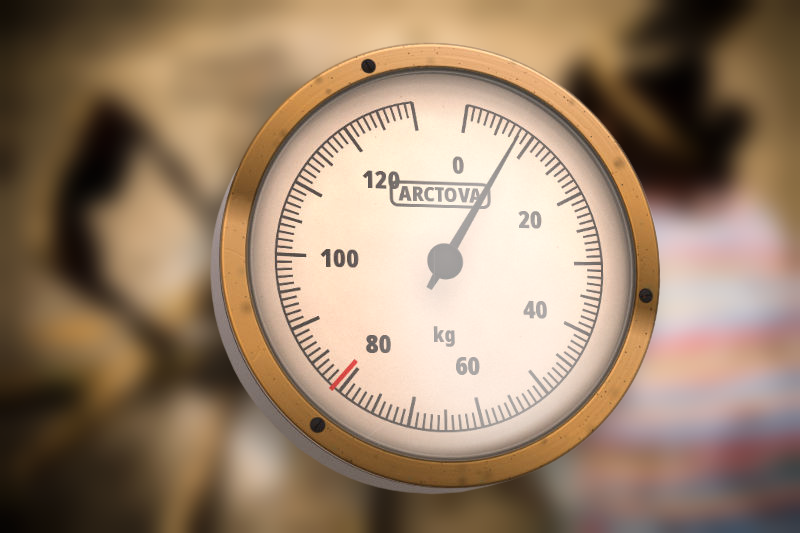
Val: 8 kg
